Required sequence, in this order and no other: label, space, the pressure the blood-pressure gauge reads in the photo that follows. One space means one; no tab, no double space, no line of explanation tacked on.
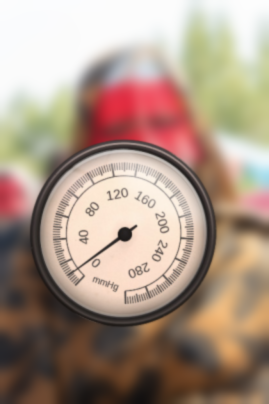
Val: 10 mmHg
